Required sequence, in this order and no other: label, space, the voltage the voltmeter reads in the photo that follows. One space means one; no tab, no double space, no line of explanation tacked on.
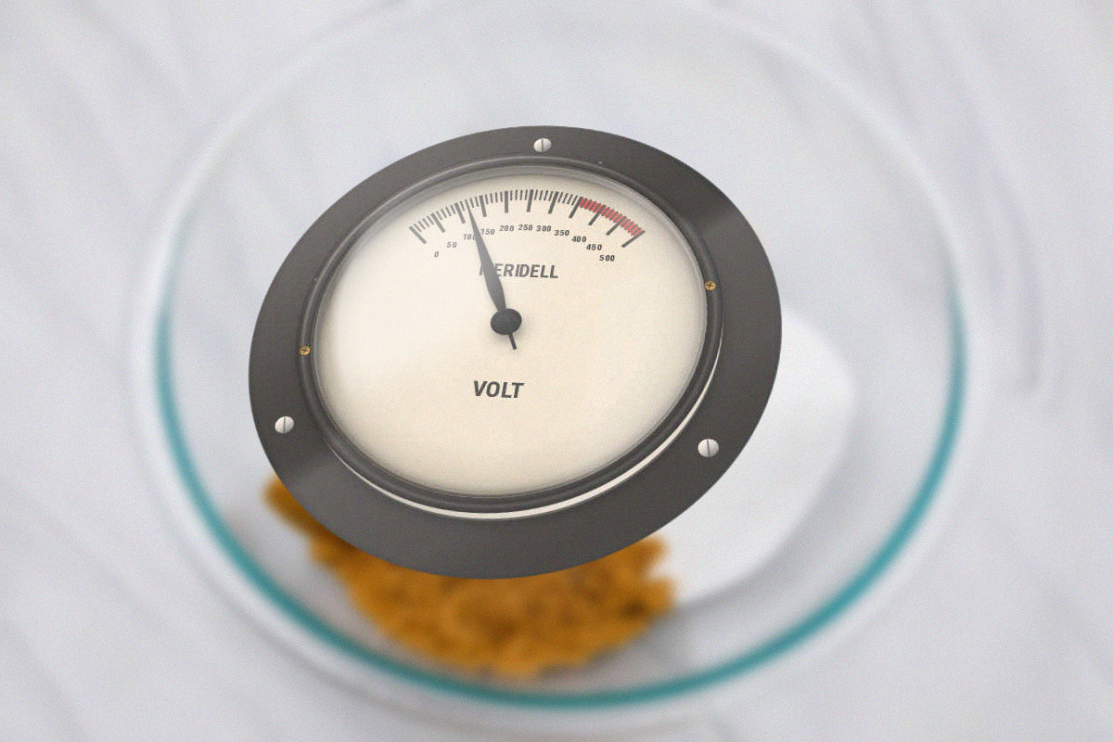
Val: 120 V
